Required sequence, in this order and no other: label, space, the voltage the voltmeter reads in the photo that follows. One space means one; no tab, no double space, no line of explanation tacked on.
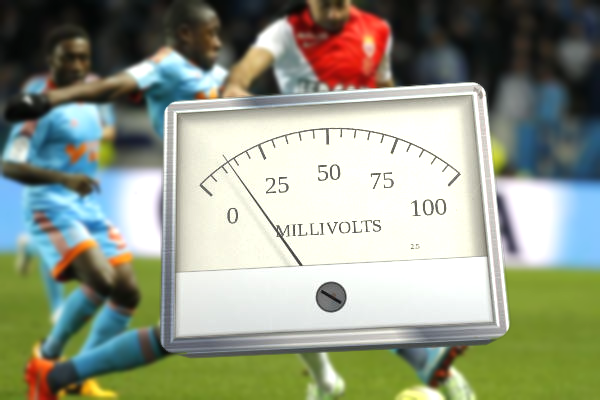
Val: 12.5 mV
